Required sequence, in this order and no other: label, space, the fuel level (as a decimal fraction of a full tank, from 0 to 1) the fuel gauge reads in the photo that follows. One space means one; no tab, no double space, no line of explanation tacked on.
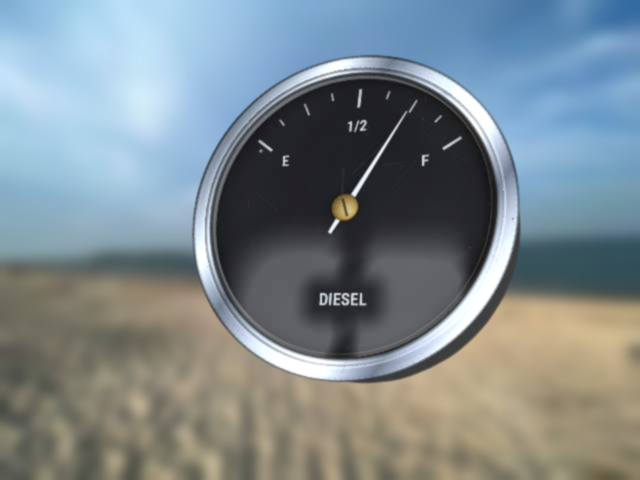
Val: 0.75
